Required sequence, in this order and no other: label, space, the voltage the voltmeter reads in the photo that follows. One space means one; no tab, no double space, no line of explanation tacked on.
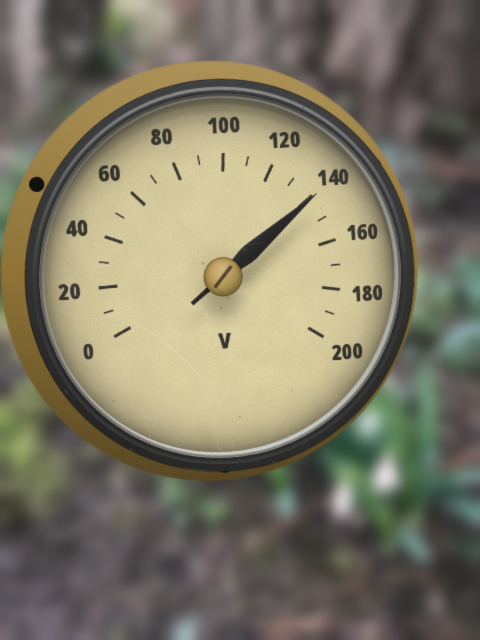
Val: 140 V
